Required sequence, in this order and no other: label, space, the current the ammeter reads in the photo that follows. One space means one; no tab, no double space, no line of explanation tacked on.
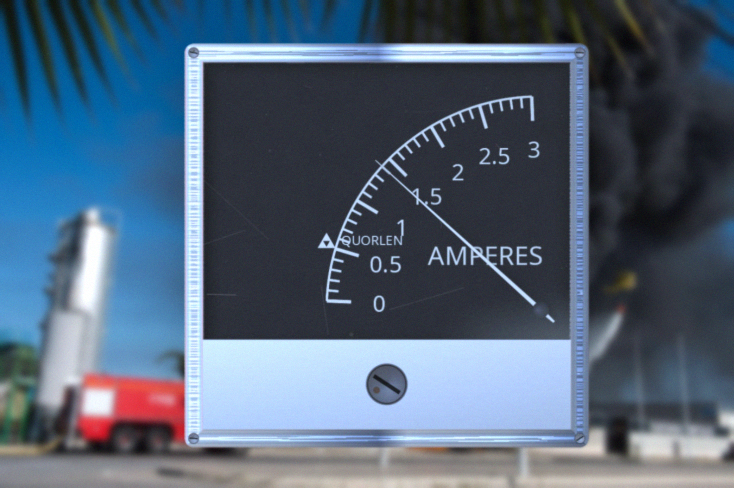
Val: 1.4 A
